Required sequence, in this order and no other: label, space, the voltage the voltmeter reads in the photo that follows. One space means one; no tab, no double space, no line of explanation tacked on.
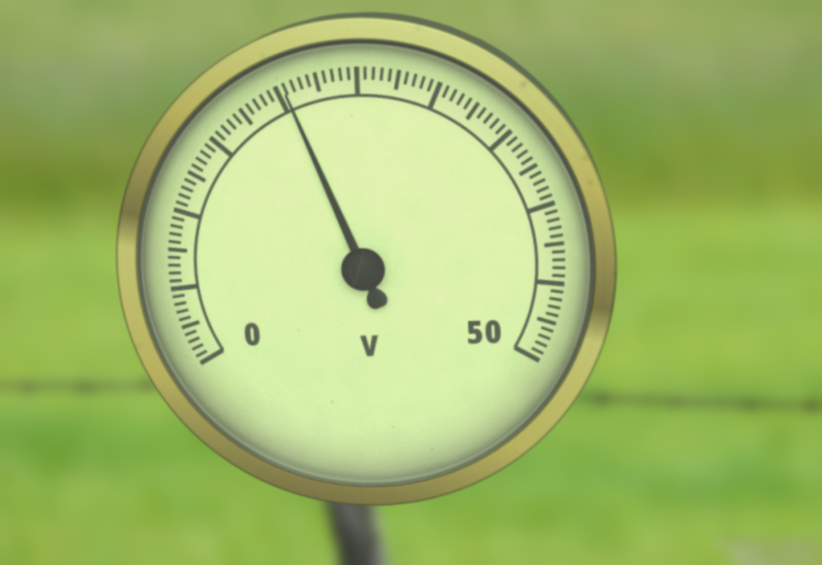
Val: 20.5 V
